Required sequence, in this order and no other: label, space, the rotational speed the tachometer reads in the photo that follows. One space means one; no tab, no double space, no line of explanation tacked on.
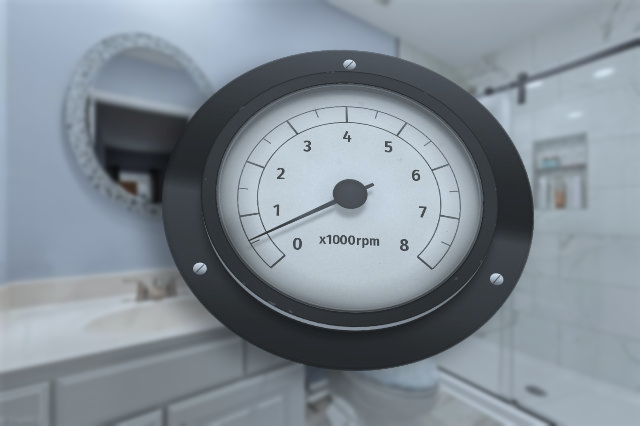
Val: 500 rpm
